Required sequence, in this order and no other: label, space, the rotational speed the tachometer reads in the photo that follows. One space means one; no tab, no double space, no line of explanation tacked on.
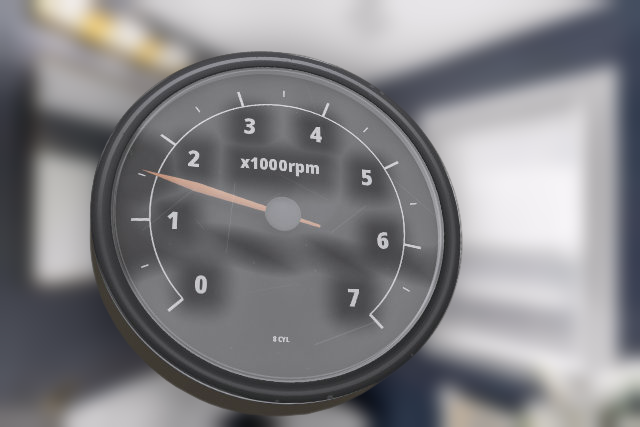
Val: 1500 rpm
